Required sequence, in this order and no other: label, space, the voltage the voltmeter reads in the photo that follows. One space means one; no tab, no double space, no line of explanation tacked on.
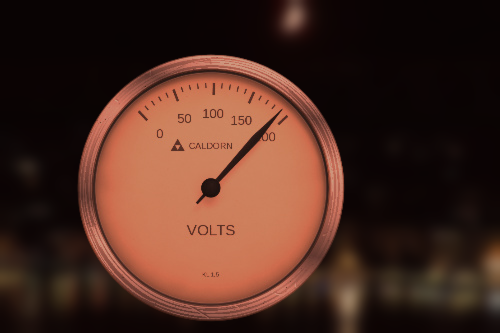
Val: 190 V
